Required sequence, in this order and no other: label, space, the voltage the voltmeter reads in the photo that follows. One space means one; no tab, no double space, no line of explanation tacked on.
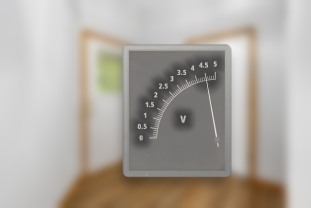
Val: 4.5 V
